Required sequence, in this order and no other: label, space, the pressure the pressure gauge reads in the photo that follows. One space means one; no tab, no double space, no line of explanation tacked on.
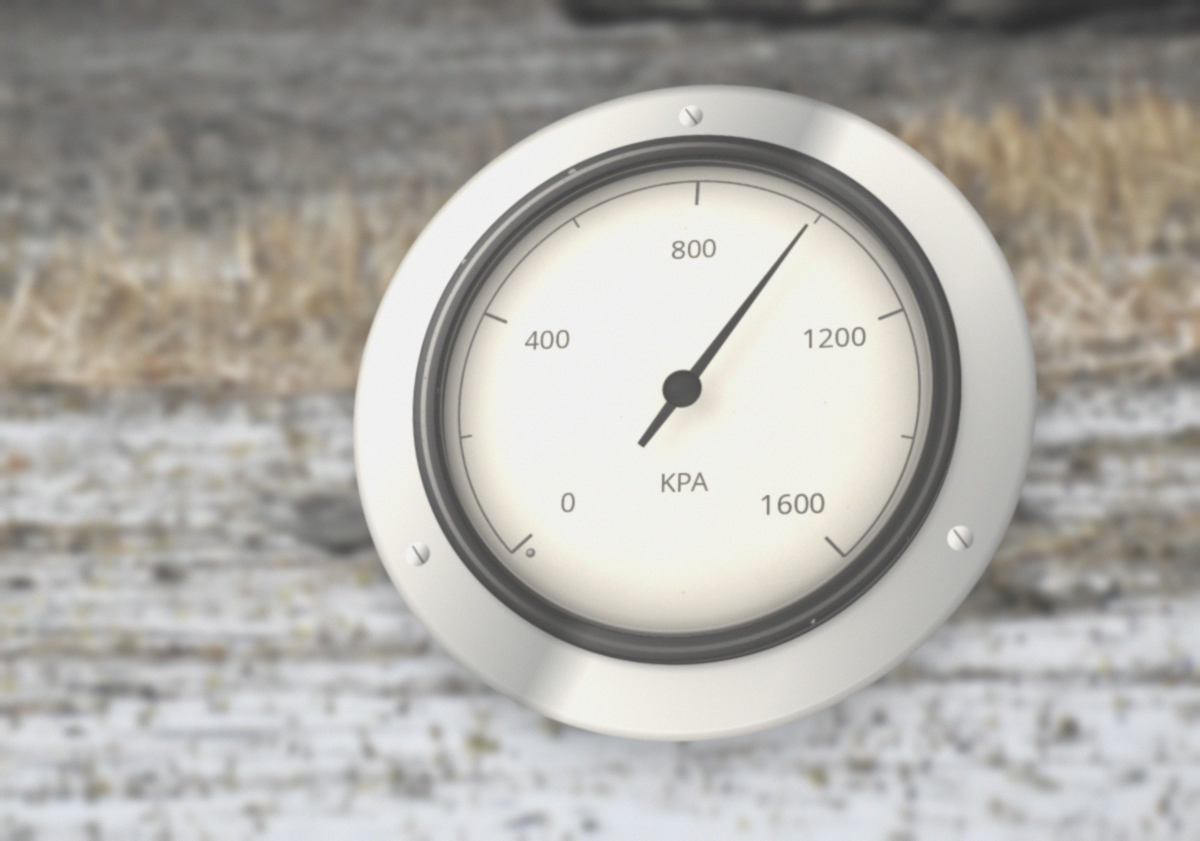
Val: 1000 kPa
